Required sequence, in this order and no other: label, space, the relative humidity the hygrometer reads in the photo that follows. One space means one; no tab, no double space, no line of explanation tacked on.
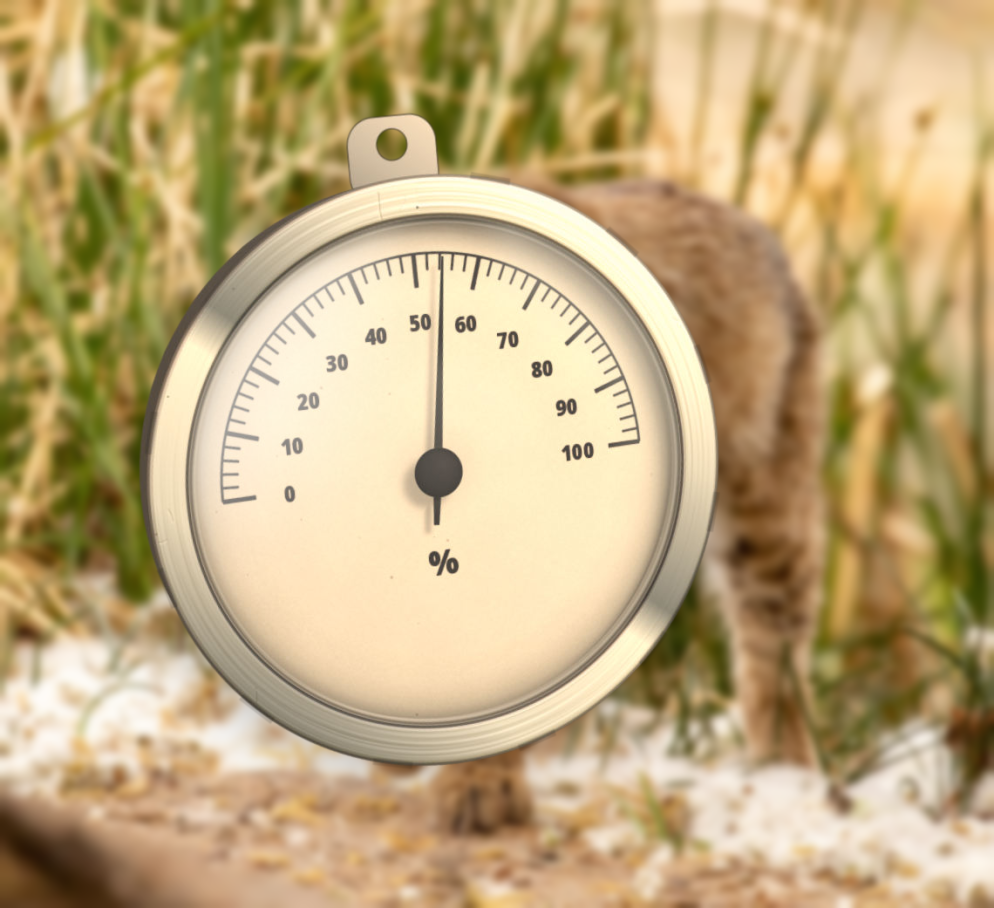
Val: 54 %
